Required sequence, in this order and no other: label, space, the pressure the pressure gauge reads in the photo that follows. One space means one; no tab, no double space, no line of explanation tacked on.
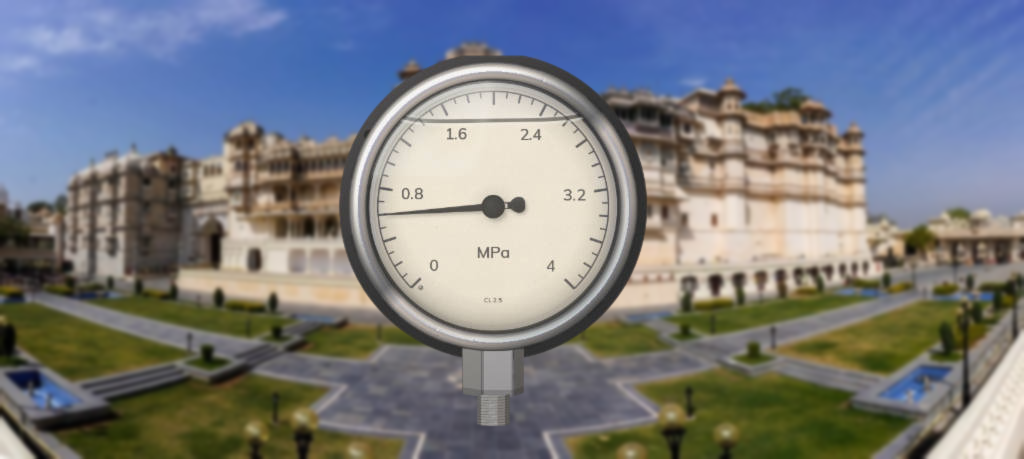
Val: 0.6 MPa
